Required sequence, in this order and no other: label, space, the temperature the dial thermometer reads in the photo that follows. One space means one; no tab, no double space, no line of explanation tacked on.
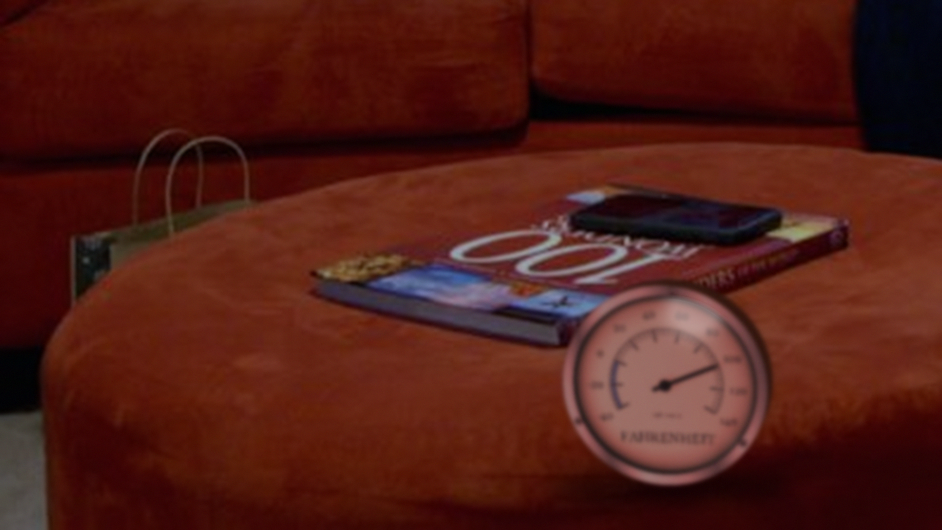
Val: 100 °F
